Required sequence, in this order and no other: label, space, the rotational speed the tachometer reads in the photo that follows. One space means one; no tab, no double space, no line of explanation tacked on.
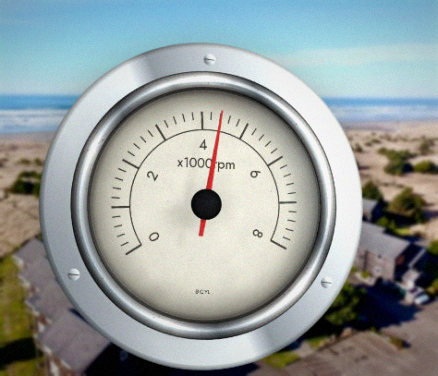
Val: 4400 rpm
